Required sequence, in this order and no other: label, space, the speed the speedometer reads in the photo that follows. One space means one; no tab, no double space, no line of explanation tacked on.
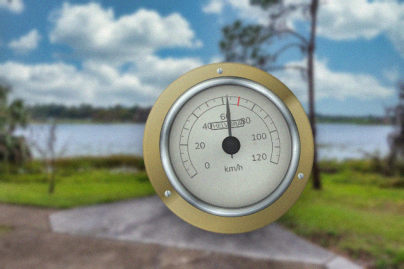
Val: 62.5 km/h
